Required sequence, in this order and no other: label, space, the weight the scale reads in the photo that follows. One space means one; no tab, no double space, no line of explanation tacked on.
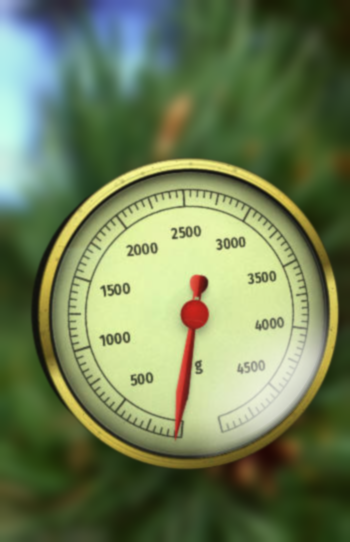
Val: 50 g
